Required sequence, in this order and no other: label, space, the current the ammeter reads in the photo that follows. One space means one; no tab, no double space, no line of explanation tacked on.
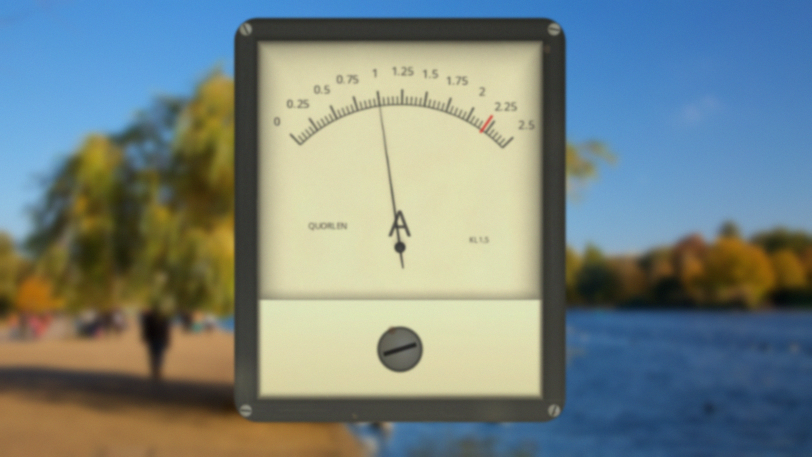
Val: 1 A
